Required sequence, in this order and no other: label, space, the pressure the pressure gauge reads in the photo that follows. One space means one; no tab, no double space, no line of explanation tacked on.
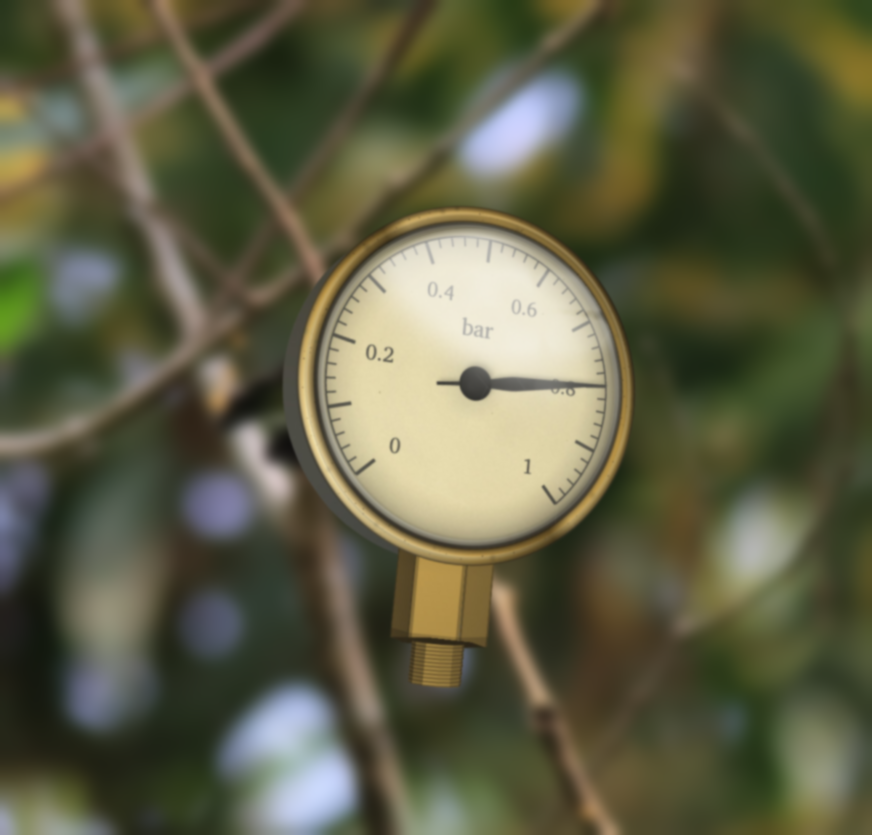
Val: 0.8 bar
